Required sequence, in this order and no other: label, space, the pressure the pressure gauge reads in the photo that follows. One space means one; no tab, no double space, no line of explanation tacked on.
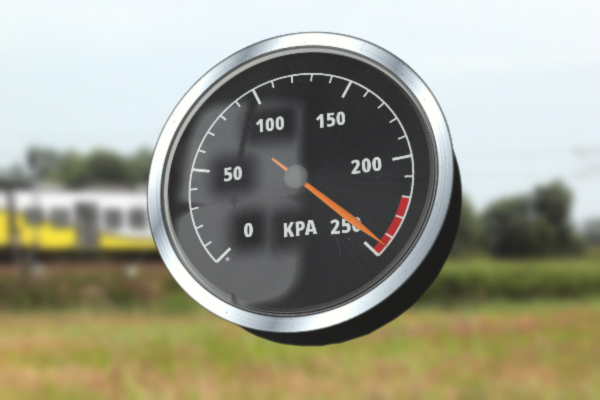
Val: 245 kPa
